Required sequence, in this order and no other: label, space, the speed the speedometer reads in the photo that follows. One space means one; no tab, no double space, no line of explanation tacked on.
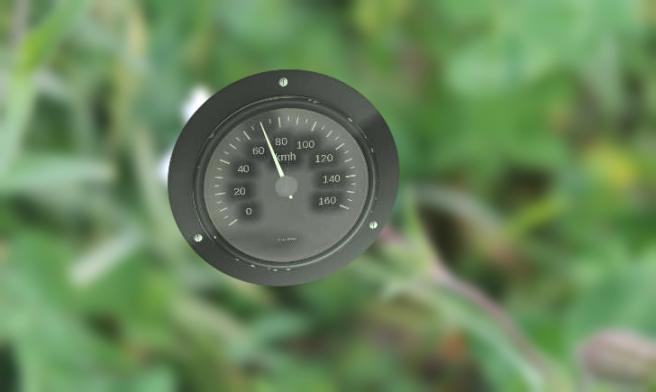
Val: 70 km/h
